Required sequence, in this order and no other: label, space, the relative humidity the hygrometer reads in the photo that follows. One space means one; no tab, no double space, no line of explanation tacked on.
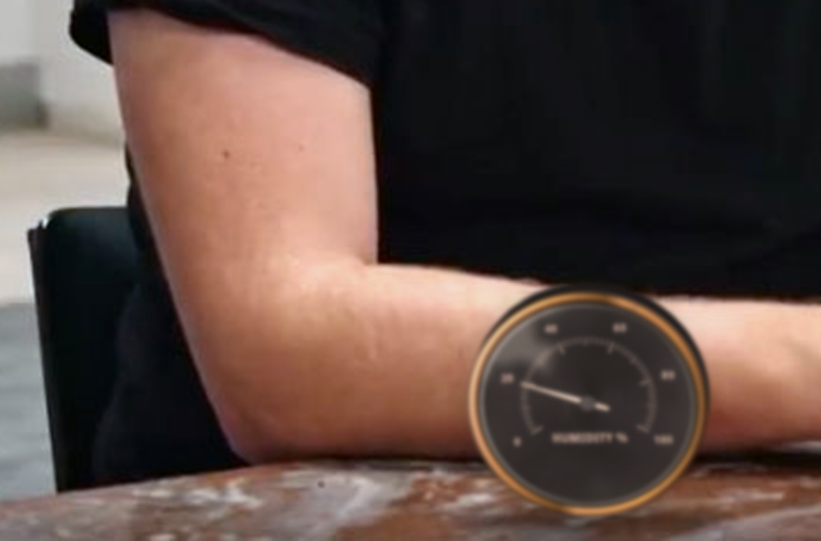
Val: 20 %
